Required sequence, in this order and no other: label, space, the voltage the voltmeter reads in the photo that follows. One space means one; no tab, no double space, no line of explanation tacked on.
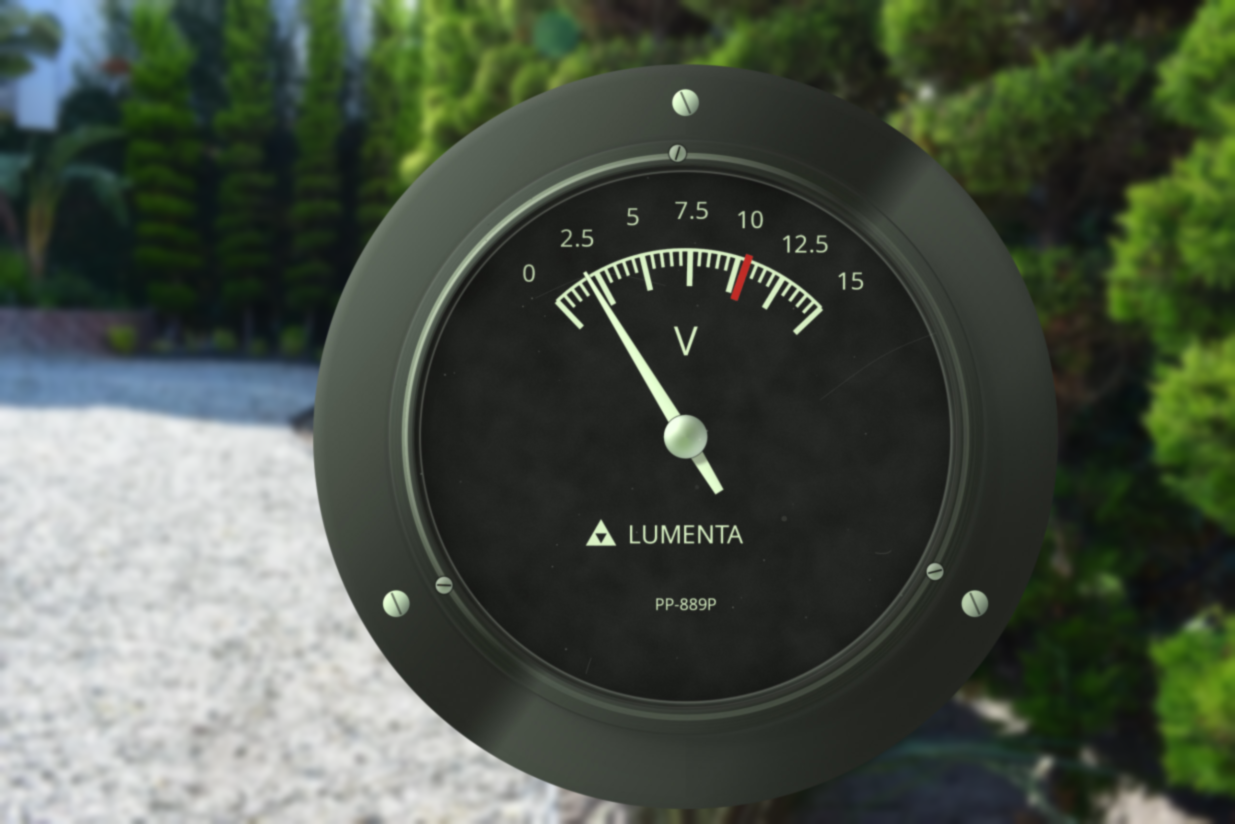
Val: 2 V
